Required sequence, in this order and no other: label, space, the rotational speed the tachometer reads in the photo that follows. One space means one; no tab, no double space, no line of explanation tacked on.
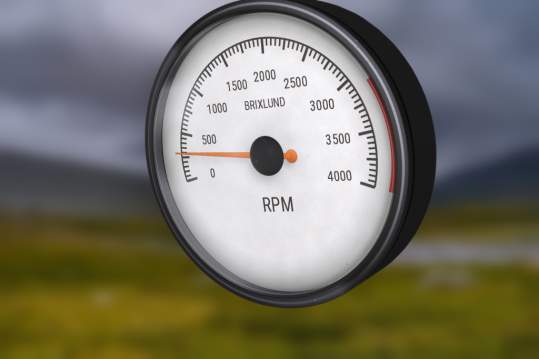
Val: 300 rpm
